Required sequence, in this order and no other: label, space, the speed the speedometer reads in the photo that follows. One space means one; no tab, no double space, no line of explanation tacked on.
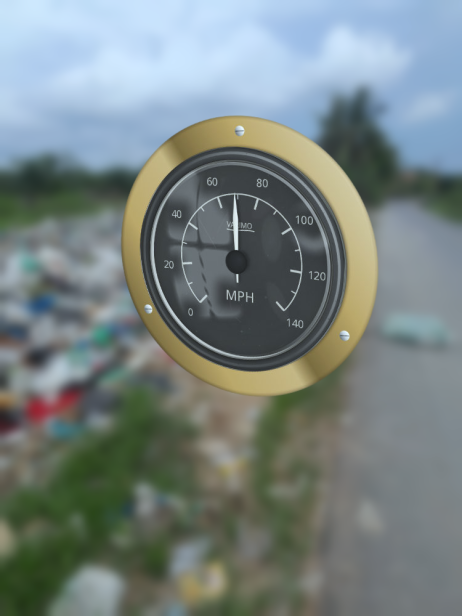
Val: 70 mph
